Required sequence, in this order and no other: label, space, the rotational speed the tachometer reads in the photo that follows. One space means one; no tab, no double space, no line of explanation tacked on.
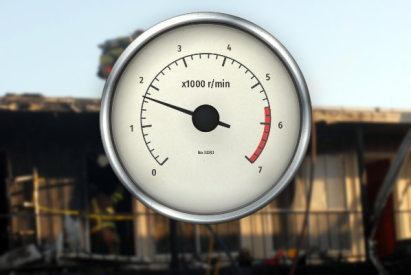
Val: 1700 rpm
